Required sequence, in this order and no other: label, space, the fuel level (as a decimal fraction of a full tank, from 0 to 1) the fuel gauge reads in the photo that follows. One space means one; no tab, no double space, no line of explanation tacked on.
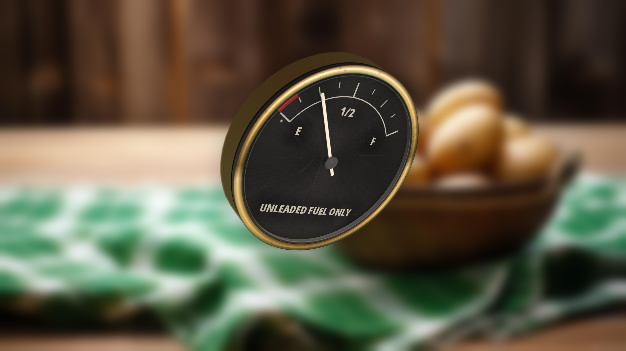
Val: 0.25
